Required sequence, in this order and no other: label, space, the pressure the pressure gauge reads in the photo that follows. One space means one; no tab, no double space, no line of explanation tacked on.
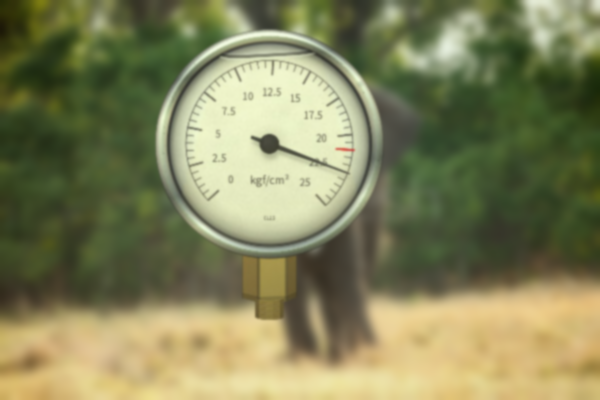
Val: 22.5 kg/cm²
